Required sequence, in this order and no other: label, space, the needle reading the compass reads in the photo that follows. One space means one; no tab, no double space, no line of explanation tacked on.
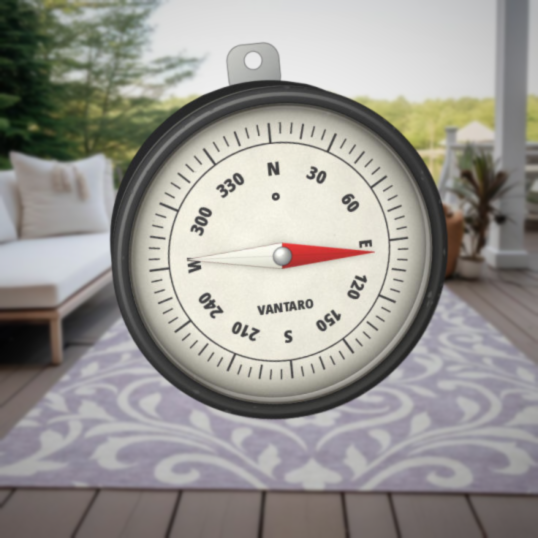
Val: 95 °
